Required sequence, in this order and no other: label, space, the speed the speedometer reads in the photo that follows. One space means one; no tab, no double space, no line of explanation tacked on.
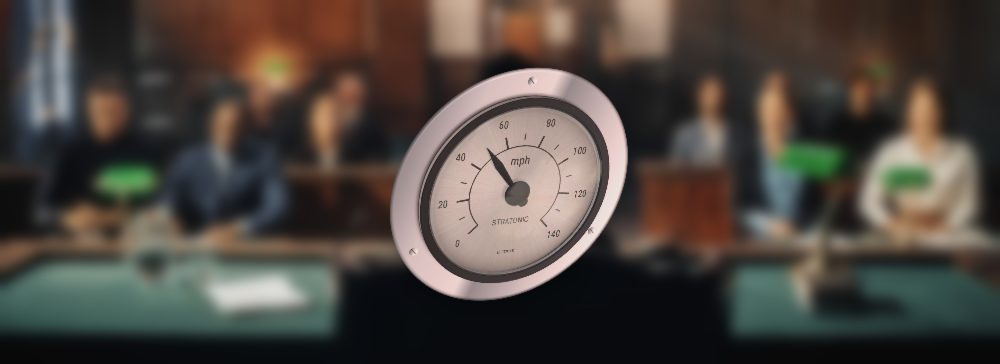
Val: 50 mph
